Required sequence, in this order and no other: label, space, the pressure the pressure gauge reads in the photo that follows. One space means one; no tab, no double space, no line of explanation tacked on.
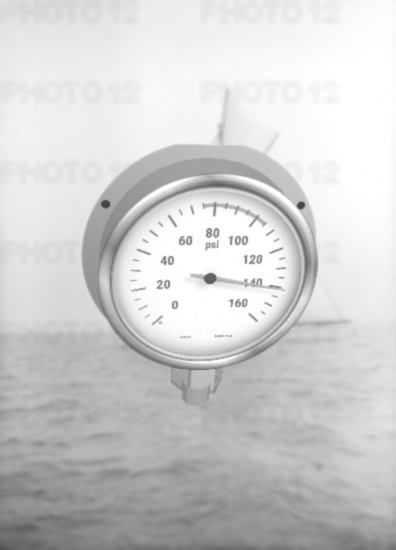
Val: 140 psi
